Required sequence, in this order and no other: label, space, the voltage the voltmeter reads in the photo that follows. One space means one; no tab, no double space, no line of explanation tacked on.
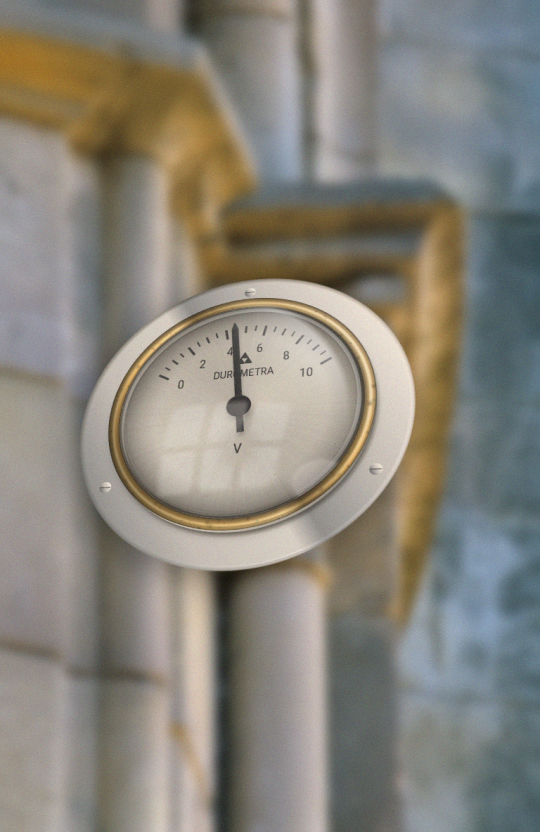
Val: 4.5 V
